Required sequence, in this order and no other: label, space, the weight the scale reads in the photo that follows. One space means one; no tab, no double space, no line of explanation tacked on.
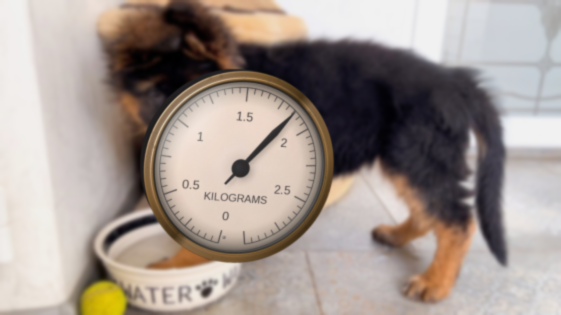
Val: 1.85 kg
